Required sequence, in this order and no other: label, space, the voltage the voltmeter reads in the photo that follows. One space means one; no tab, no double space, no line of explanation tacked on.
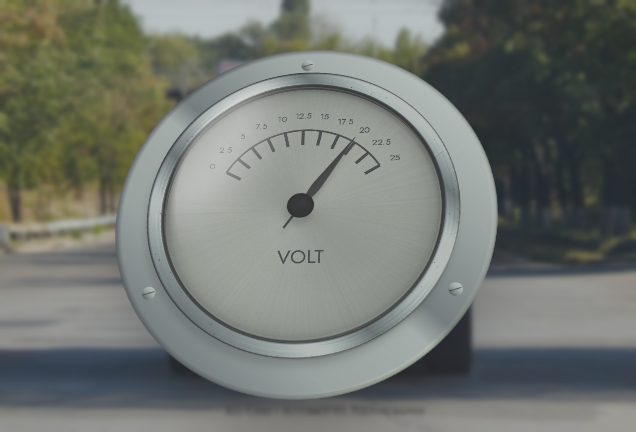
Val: 20 V
